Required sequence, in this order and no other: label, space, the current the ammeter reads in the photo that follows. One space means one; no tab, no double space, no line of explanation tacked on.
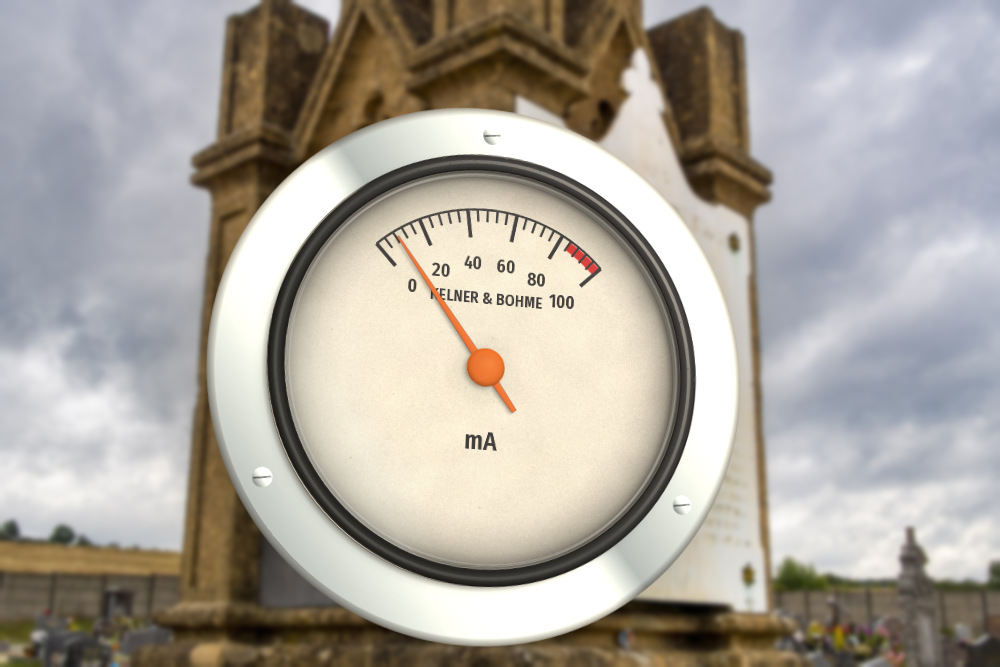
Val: 8 mA
